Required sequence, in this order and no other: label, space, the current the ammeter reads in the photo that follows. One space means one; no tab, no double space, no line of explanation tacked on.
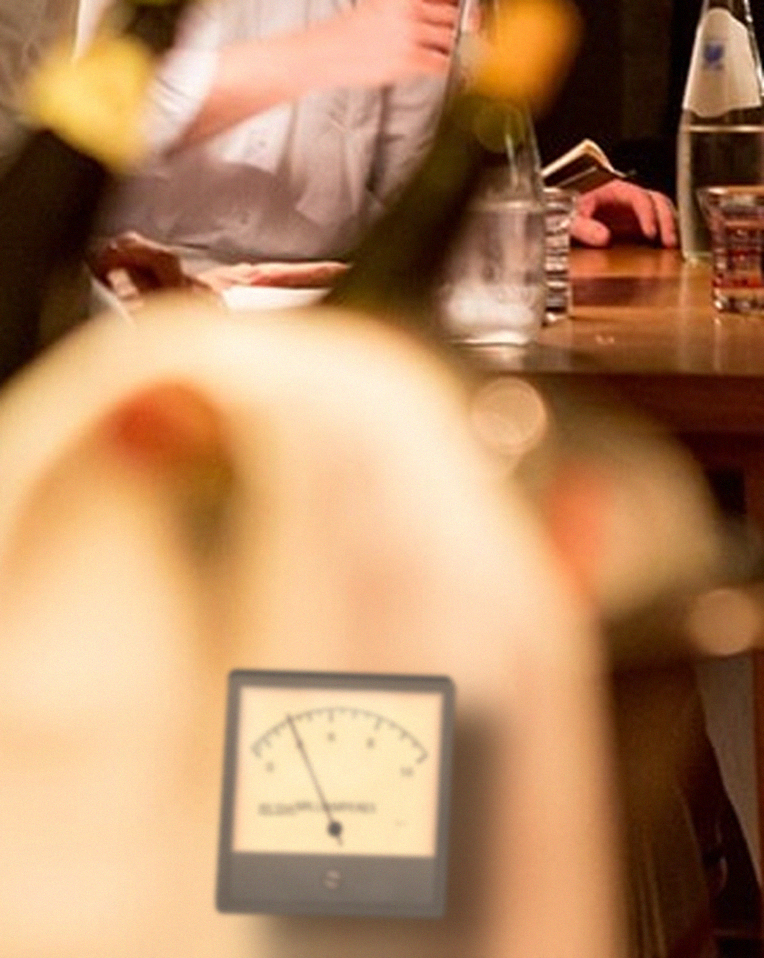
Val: 4 mA
